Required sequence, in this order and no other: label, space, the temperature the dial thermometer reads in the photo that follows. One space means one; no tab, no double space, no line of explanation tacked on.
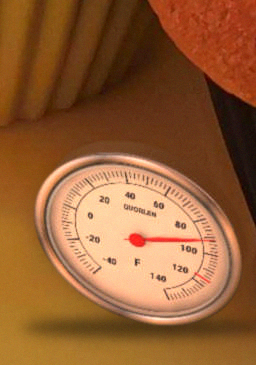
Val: 90 °F
